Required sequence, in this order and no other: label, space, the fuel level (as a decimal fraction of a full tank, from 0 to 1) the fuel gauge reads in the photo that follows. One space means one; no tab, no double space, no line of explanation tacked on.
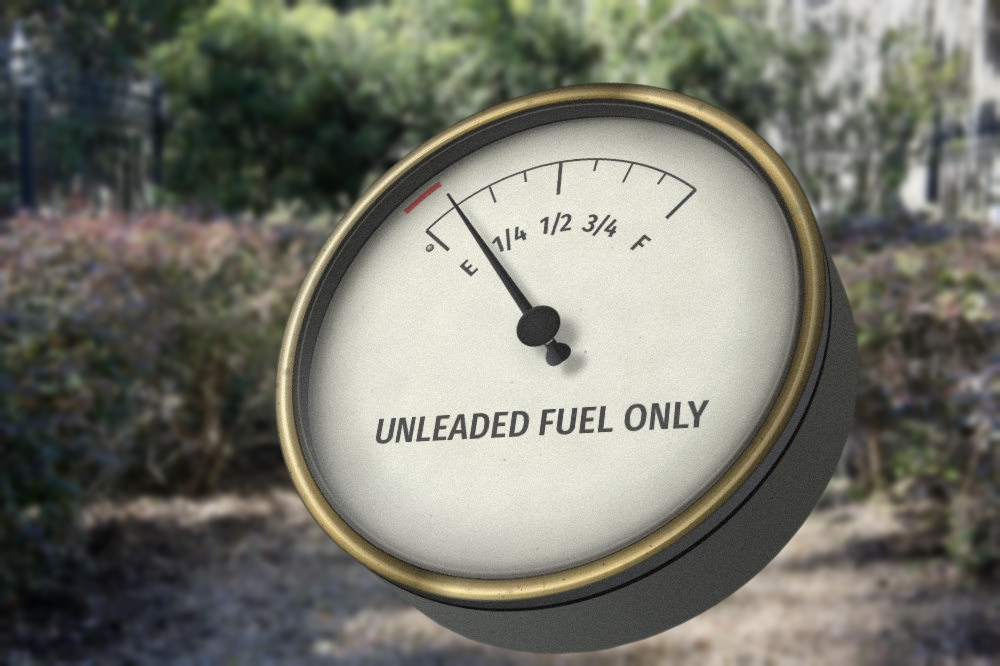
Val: 0.125
